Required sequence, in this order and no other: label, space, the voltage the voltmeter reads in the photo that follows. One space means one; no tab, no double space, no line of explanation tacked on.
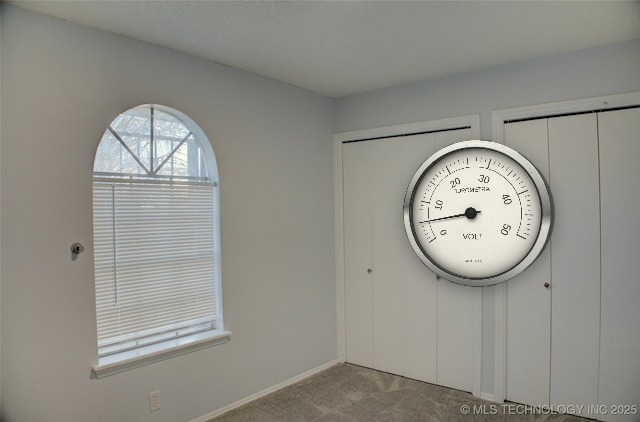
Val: 5 V
